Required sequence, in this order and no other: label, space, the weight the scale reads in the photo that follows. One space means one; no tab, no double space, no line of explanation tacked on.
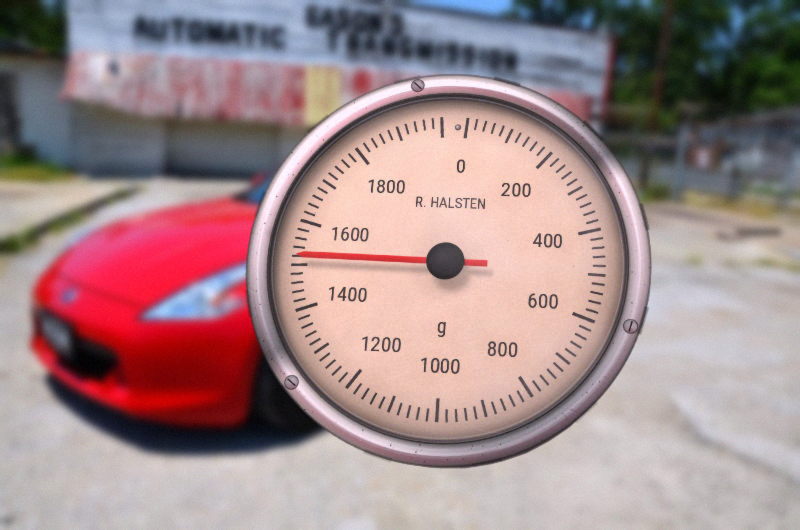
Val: 1520 g
